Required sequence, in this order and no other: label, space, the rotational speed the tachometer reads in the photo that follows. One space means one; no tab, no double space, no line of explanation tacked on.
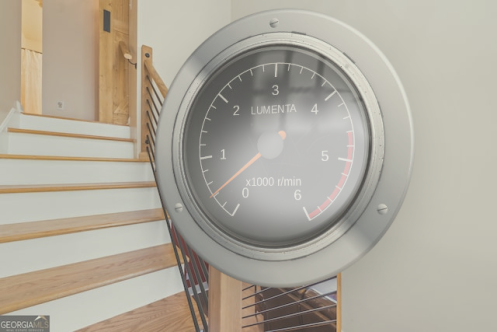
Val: 400 rpm
